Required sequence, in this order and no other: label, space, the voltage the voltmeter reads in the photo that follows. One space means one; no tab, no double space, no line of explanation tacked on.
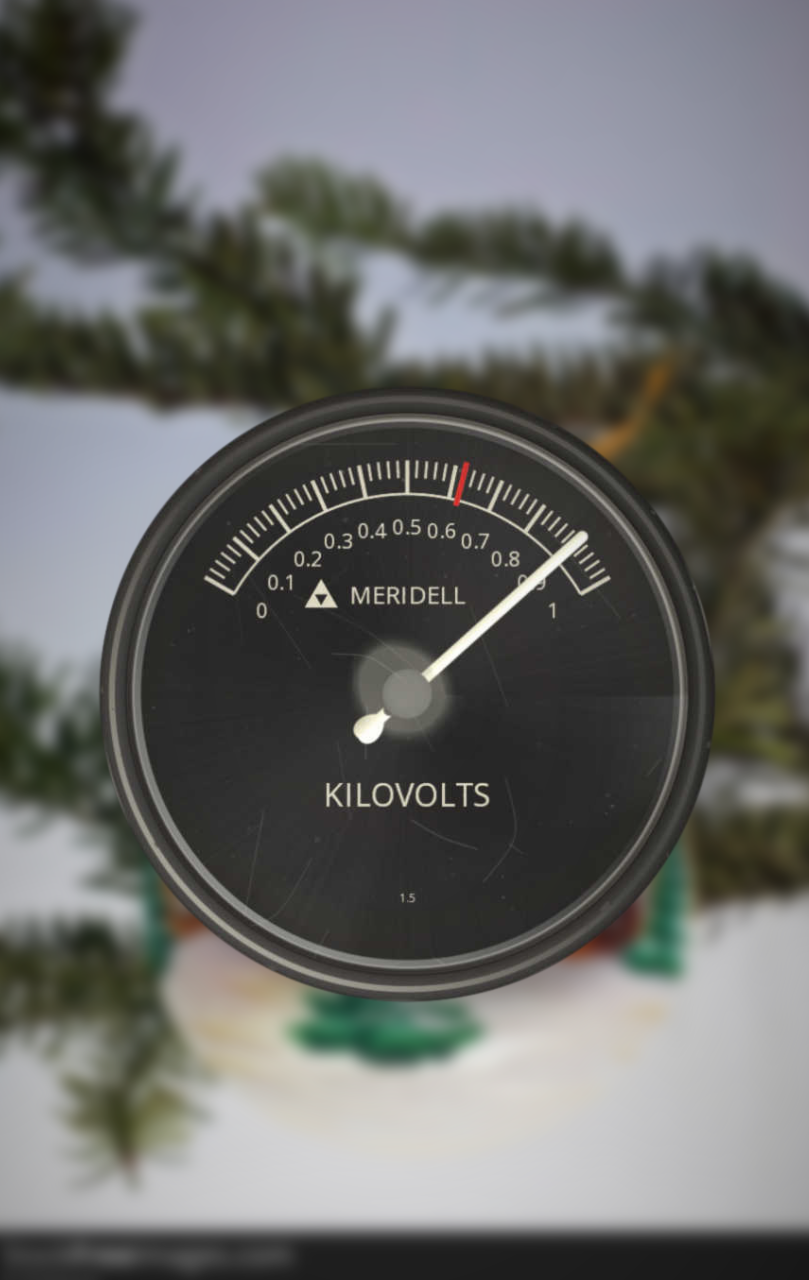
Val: 0.9 kV
